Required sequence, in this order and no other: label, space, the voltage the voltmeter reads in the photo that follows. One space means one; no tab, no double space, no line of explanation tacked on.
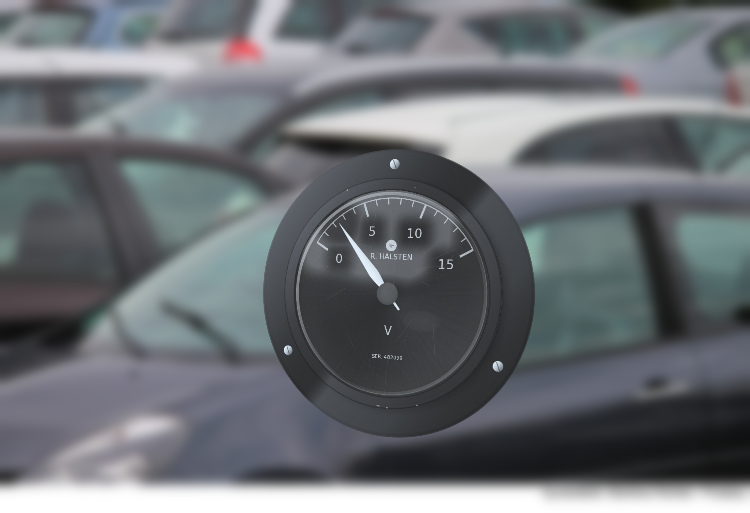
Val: 2.5 V
